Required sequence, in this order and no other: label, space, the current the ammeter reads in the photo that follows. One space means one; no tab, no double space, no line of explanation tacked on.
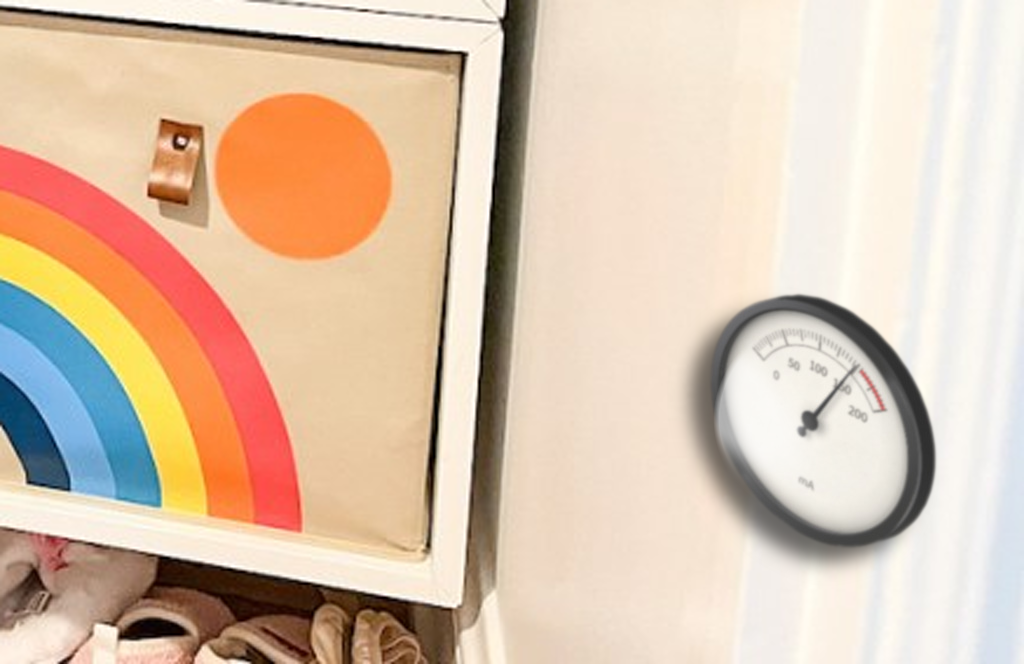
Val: 150 mA
